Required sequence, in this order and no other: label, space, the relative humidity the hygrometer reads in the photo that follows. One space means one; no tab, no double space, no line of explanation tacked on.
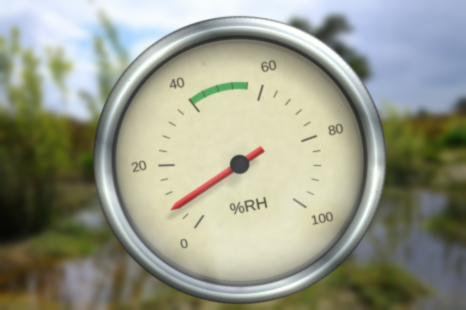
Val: 8 %
